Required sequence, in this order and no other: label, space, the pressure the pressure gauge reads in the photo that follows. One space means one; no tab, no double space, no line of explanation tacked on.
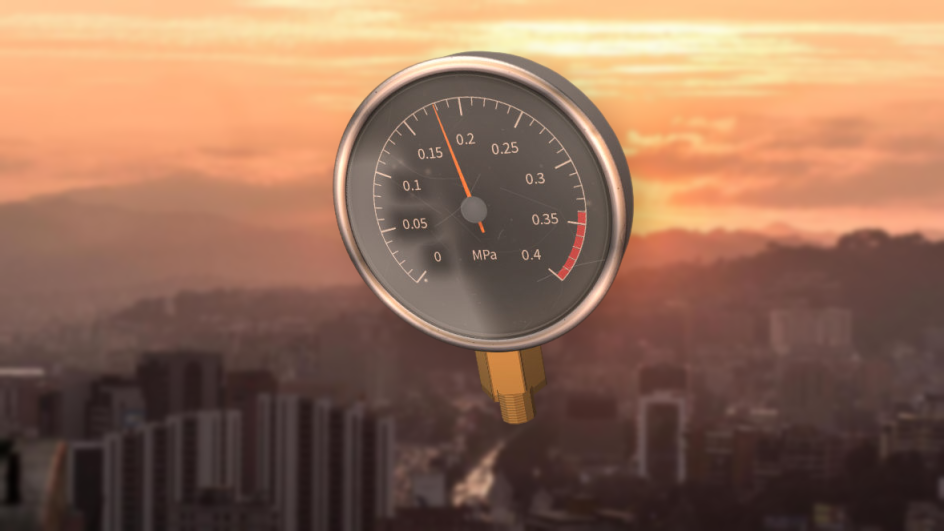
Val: 0.18 MPa
